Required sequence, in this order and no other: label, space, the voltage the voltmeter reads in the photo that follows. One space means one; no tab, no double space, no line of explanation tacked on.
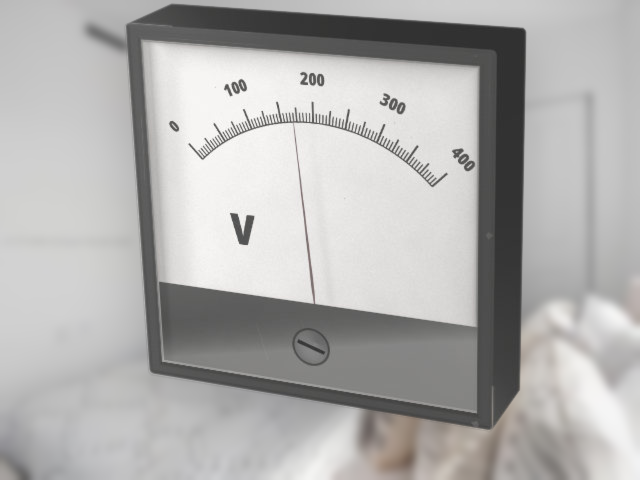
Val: 175 V
